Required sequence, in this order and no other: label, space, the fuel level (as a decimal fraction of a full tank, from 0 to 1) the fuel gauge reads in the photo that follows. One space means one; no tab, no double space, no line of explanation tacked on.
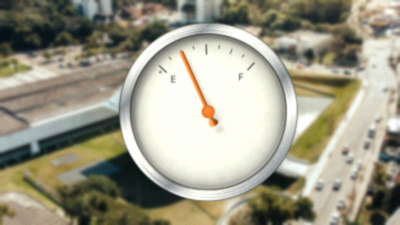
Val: 0.25
